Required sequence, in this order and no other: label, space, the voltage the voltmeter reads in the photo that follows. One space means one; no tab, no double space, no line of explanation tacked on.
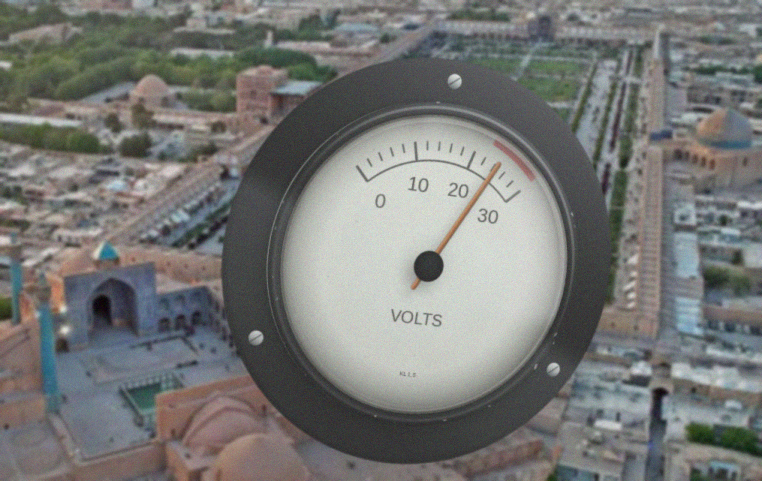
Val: 24 V
